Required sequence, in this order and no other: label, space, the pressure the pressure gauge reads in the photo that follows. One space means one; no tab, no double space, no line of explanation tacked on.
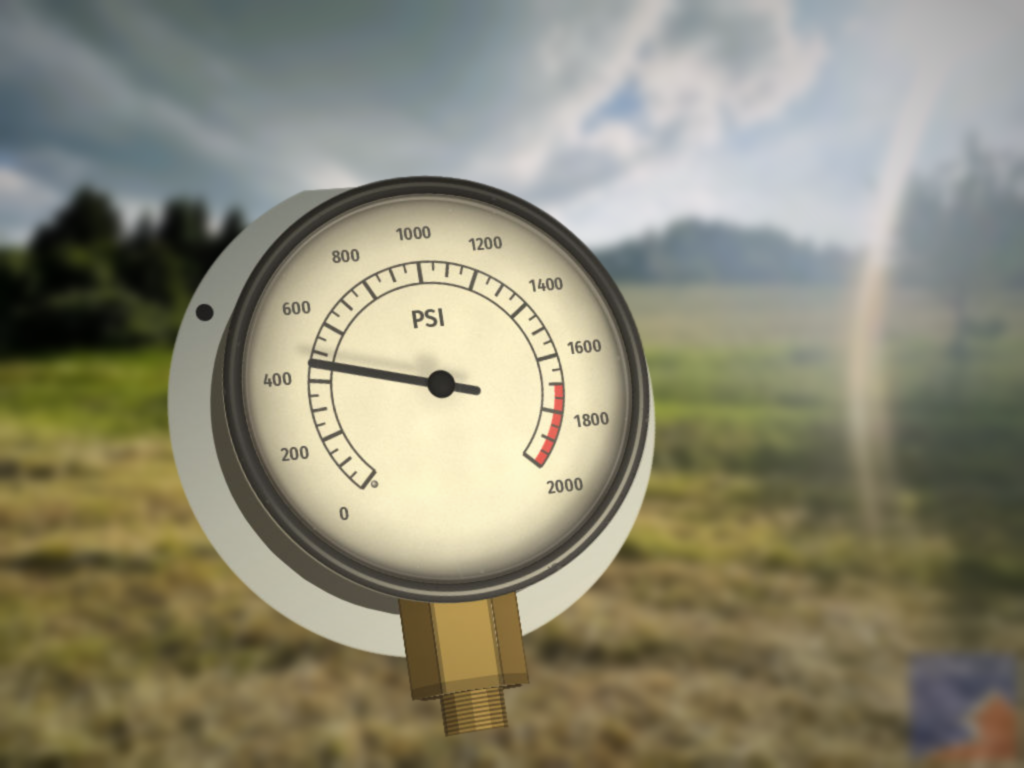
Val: 450 psi
